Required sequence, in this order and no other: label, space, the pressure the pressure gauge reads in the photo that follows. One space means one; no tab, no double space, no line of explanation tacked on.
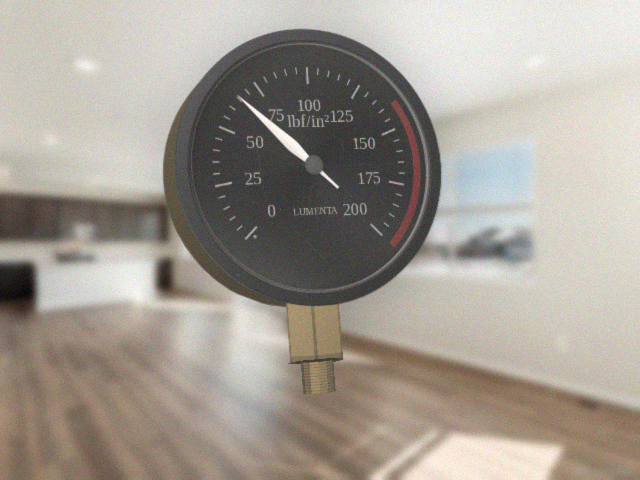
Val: 65 psi
